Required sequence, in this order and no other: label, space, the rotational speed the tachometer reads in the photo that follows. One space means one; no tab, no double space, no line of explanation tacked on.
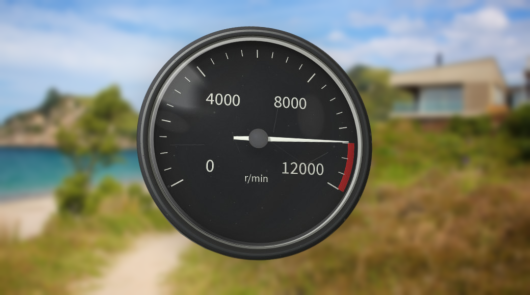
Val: 10500 rpm
